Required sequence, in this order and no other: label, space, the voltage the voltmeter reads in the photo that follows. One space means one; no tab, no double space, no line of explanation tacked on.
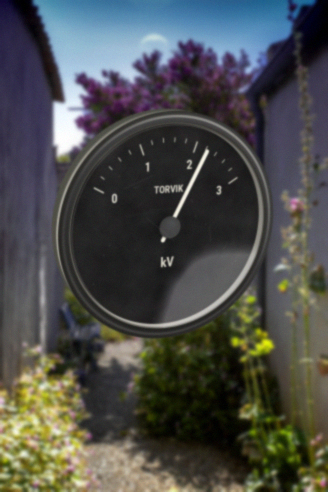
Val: 2.2 kV
